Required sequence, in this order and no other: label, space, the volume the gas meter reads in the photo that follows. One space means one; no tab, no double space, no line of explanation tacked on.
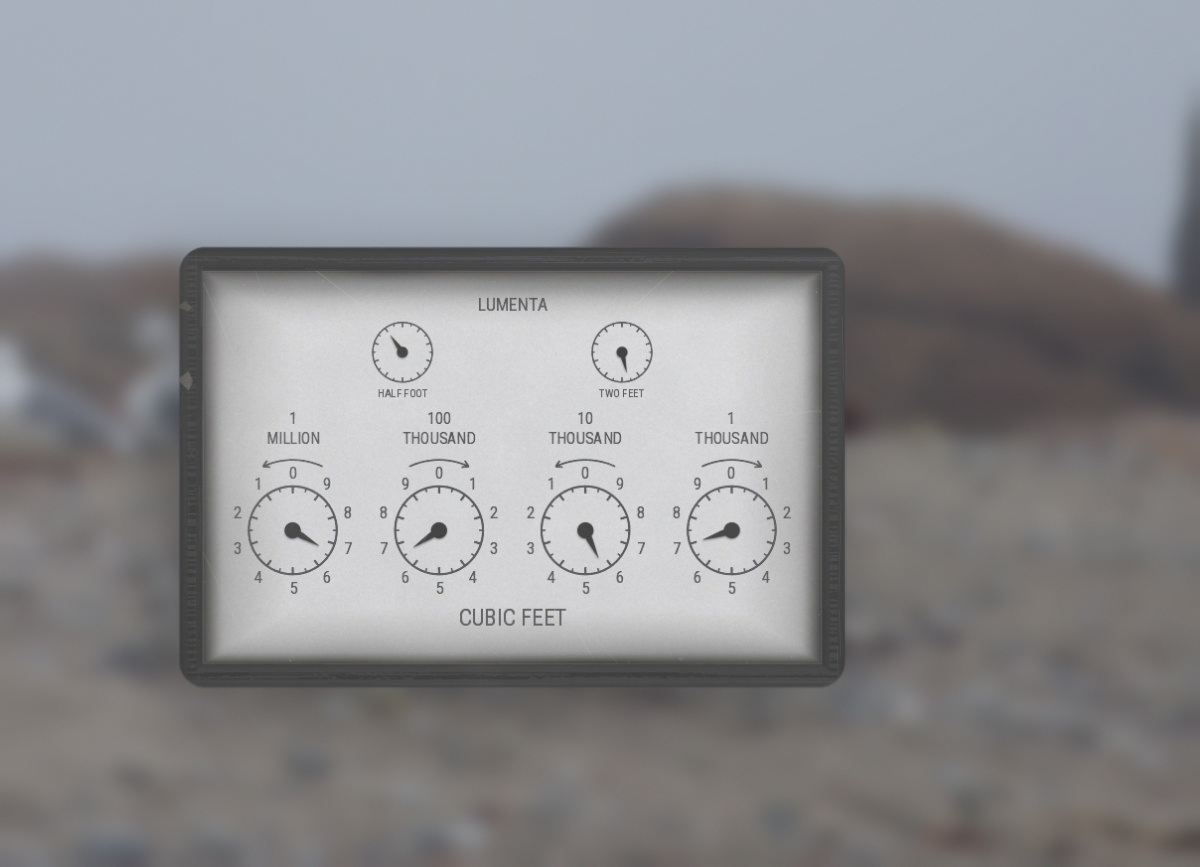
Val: 665700 ft³
